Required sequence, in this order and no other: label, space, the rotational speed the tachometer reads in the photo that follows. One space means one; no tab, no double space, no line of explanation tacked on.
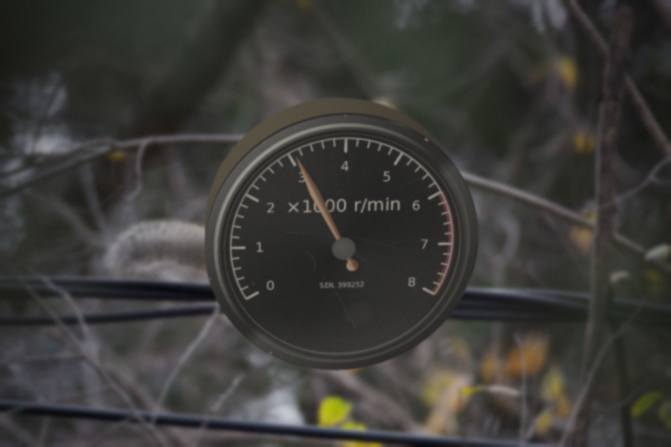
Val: 3100 rpm
